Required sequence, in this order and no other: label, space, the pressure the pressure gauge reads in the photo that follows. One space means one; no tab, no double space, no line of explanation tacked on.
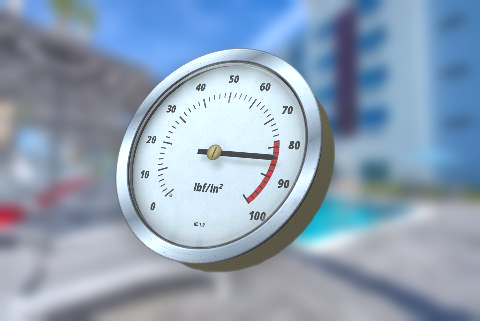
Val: 84 psi
